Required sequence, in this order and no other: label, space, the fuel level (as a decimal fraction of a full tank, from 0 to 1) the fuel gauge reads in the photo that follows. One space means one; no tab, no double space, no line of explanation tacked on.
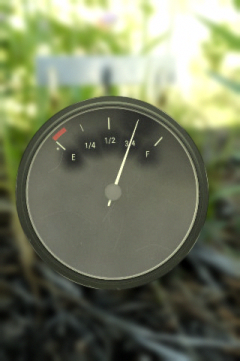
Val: 0.75
